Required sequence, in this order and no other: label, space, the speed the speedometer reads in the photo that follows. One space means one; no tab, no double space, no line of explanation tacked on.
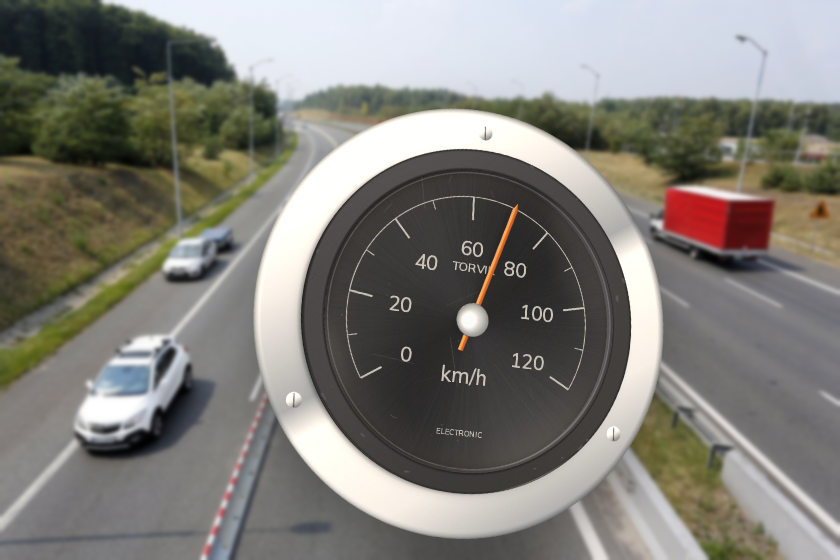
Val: 70 km/h
